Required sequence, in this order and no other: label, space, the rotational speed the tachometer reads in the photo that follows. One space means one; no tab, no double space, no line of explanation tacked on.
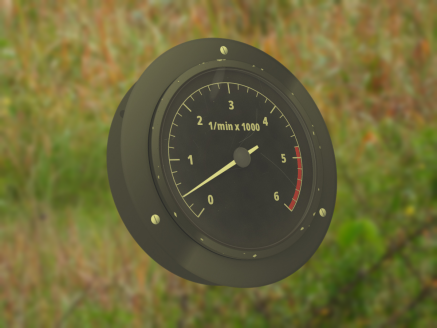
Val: 400 rpm
